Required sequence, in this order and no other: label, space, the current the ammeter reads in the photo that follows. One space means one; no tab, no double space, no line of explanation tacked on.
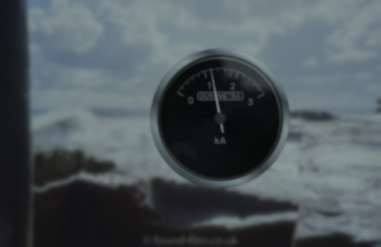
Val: 1.2 kA
